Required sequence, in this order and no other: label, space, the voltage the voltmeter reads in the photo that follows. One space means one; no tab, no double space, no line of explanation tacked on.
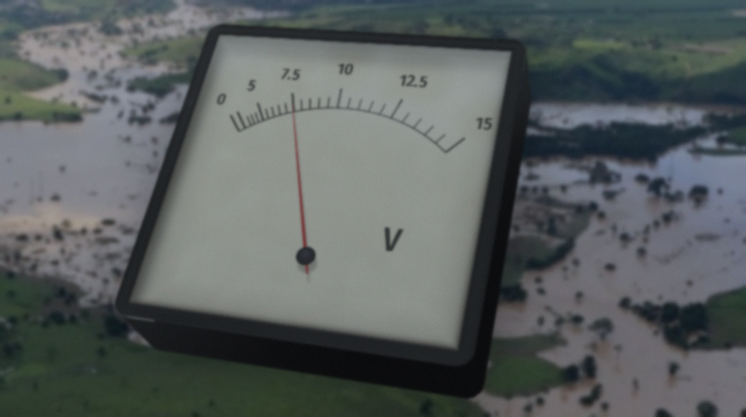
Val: 7.5 V
